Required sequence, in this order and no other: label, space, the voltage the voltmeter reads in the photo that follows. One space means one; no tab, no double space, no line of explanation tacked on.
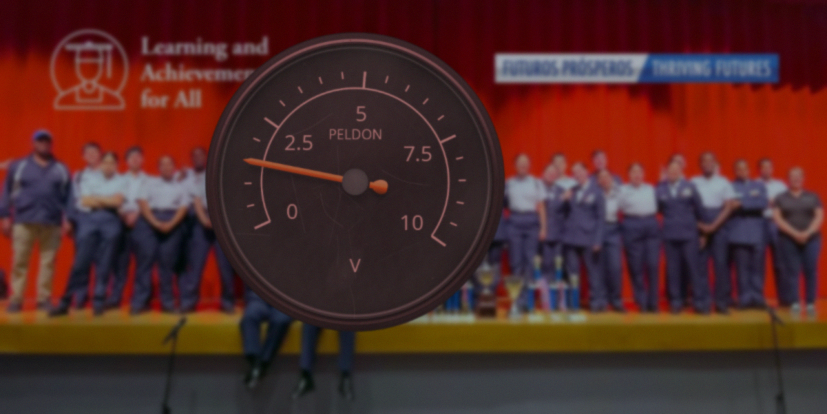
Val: 1.5 V
